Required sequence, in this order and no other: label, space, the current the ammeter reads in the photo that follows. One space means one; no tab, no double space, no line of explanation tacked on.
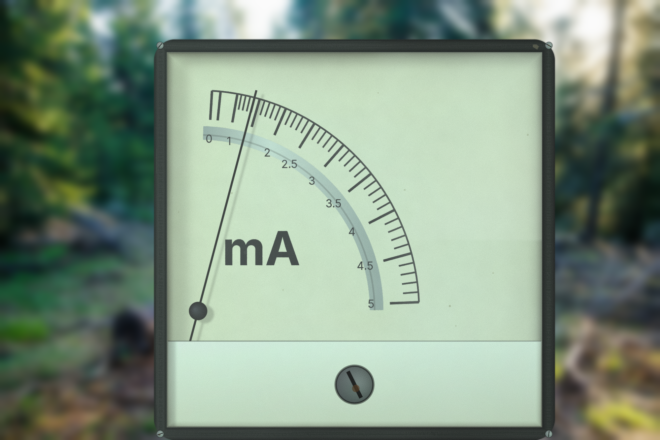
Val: 1.4 mA
